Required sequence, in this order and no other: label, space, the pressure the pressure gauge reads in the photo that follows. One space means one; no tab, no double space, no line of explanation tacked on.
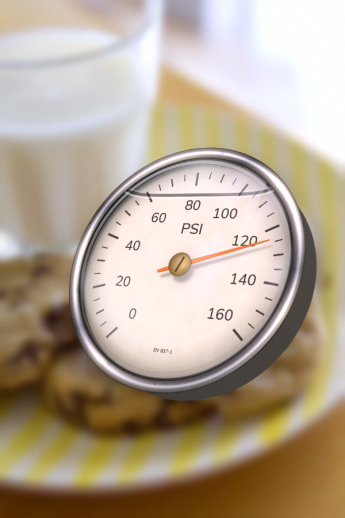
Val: 125 psi
